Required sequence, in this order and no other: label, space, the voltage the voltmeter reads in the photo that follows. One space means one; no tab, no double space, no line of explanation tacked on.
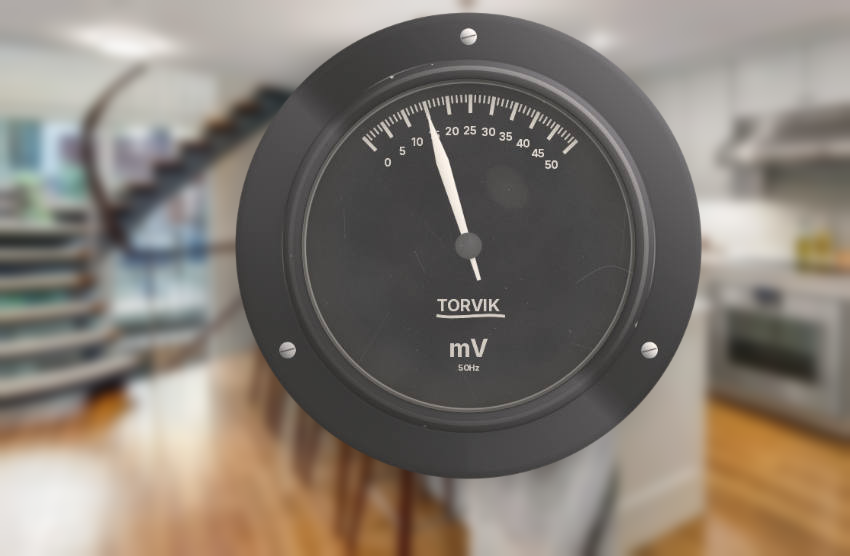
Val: 15 mV
